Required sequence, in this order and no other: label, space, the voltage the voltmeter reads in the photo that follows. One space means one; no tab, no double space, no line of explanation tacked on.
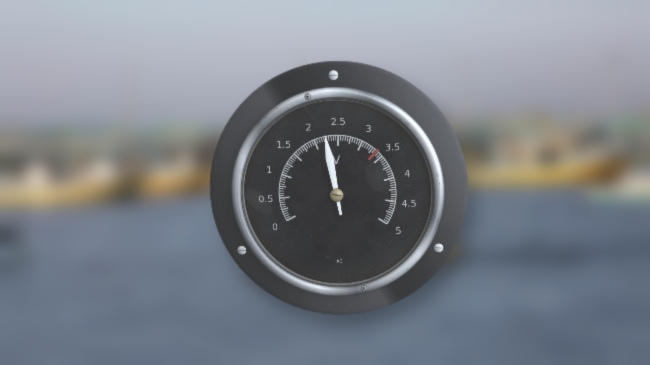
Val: 2.25 V
